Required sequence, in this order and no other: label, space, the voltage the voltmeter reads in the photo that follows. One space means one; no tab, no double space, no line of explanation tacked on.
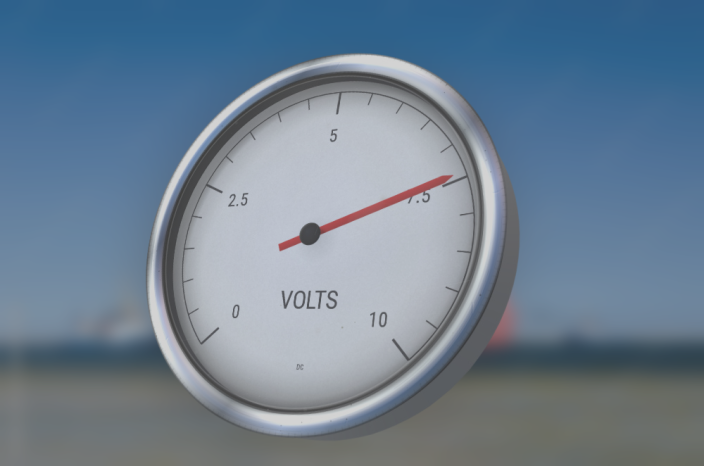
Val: 7.5 V
